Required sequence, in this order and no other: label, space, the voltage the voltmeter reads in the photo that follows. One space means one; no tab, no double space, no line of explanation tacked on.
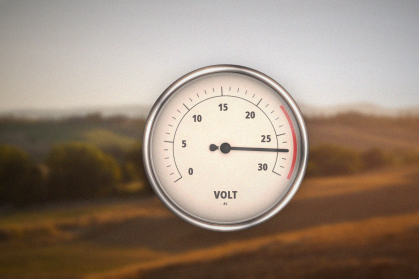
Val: 27 V
